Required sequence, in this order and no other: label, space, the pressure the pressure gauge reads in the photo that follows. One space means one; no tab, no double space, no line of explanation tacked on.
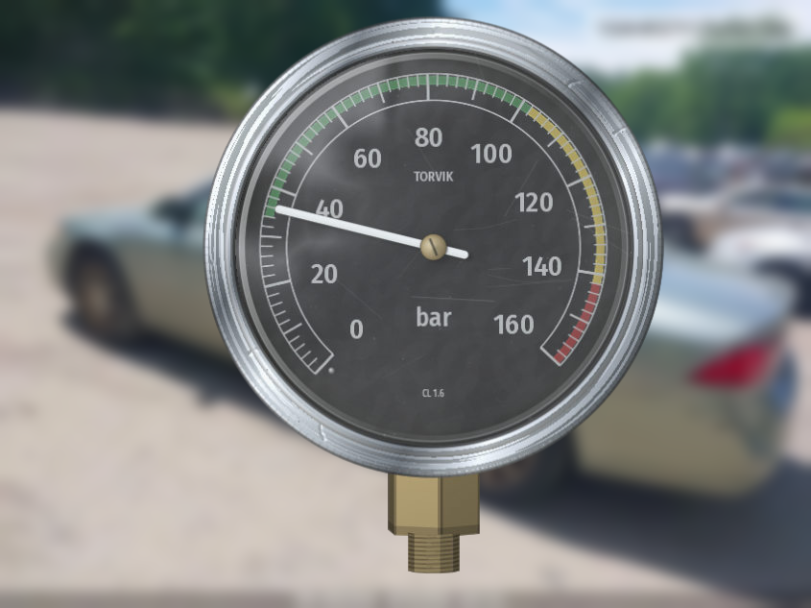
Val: 36 bar
